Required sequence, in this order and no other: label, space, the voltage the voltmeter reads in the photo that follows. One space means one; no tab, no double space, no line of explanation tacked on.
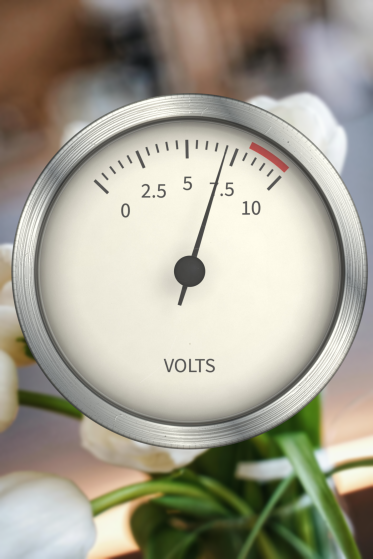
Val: 7 V
